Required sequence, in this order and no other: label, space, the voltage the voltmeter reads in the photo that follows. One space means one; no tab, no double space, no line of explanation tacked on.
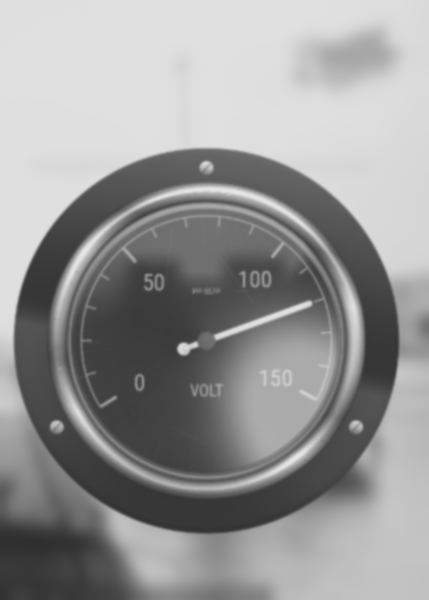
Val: 120 V
